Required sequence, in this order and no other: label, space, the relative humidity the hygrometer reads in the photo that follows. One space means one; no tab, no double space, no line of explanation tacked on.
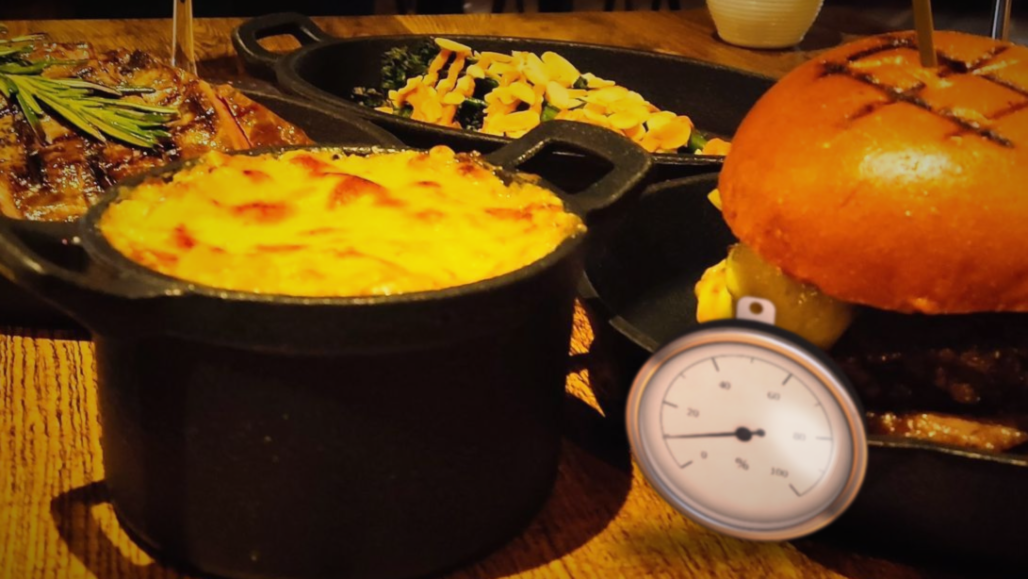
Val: 10 %
